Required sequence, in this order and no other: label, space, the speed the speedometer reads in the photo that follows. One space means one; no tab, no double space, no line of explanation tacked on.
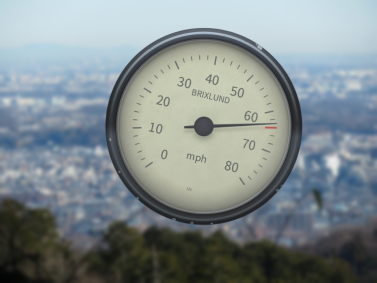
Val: 63 mph
